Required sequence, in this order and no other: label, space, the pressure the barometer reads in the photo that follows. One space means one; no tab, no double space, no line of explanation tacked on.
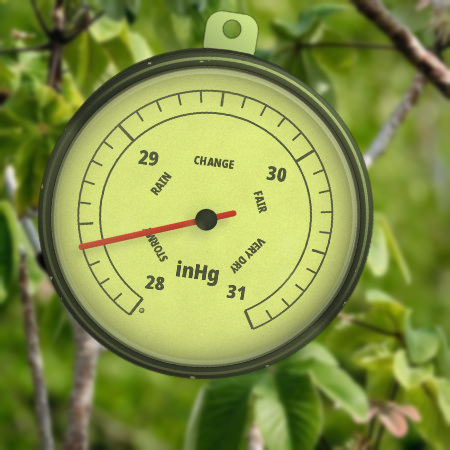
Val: 28.4 inHg
